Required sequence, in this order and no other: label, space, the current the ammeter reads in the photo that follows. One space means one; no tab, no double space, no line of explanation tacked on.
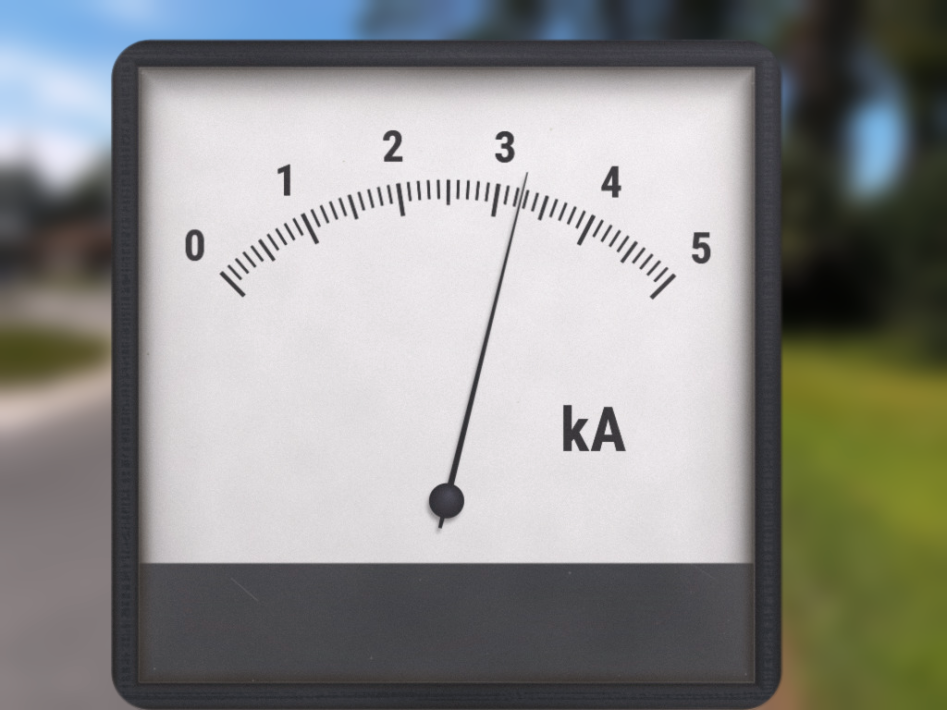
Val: 3.25 kA
